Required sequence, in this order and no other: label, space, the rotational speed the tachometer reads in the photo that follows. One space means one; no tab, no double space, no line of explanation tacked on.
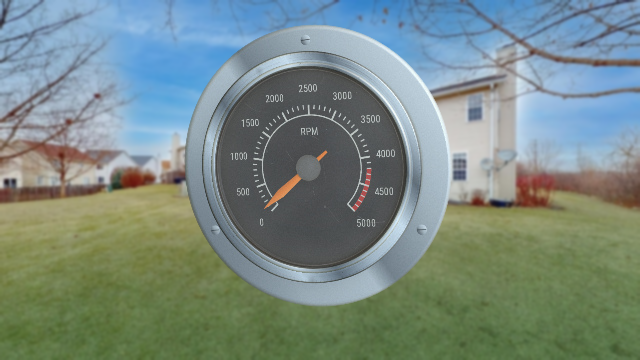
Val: 100 rpm
